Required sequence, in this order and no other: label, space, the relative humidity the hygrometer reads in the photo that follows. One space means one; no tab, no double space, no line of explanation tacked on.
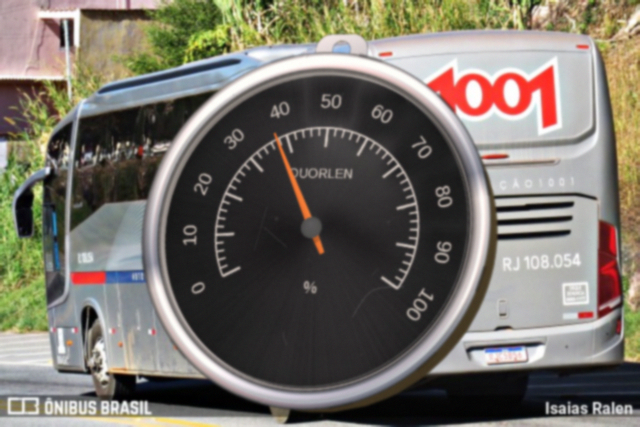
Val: 38 %
